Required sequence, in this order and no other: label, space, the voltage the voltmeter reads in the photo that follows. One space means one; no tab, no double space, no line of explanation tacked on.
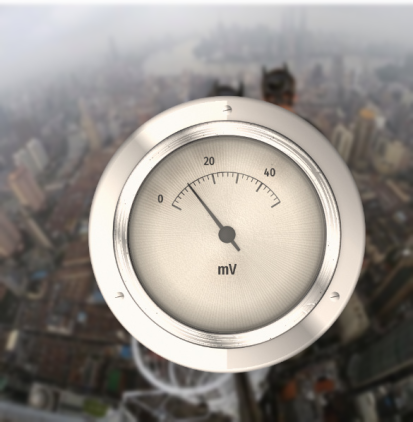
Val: 10 mV
